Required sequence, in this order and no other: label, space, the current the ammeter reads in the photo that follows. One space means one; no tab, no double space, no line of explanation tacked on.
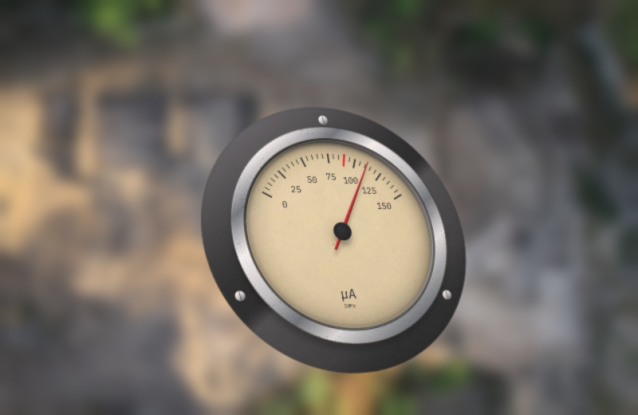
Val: 110 µA
